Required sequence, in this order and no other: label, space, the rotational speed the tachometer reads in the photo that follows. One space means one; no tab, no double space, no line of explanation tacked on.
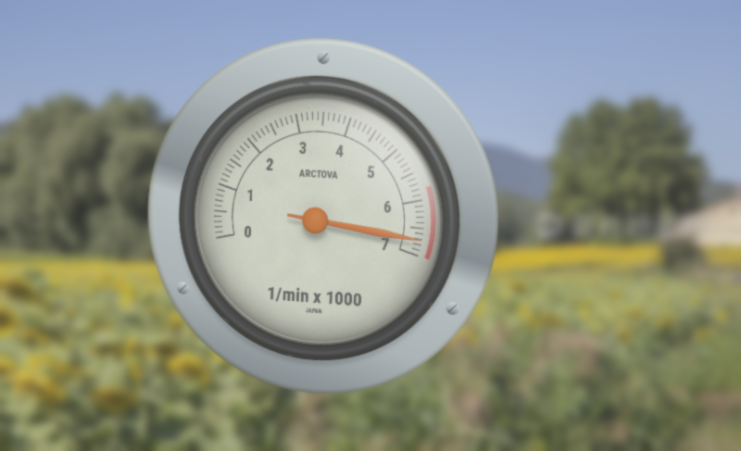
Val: 6700 rpm
